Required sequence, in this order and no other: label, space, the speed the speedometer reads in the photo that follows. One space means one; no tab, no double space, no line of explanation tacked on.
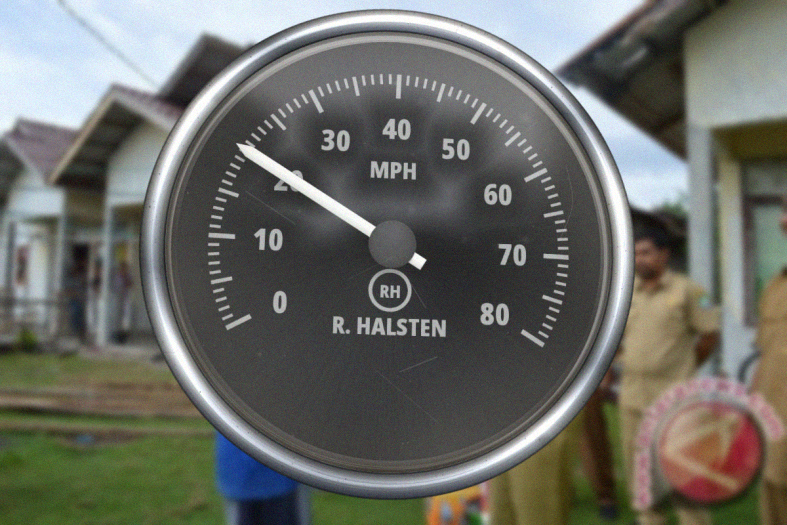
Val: 20 mph
